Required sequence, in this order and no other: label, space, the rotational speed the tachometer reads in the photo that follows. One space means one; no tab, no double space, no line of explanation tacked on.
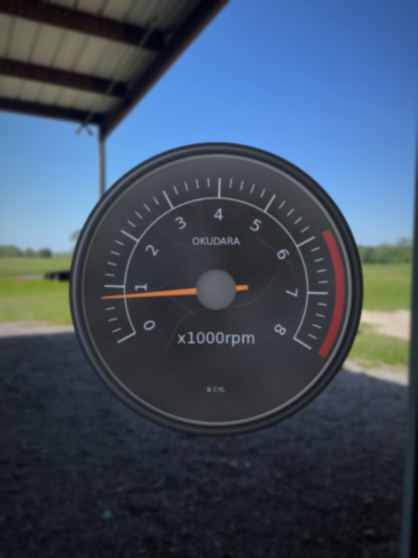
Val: 800 rpm
